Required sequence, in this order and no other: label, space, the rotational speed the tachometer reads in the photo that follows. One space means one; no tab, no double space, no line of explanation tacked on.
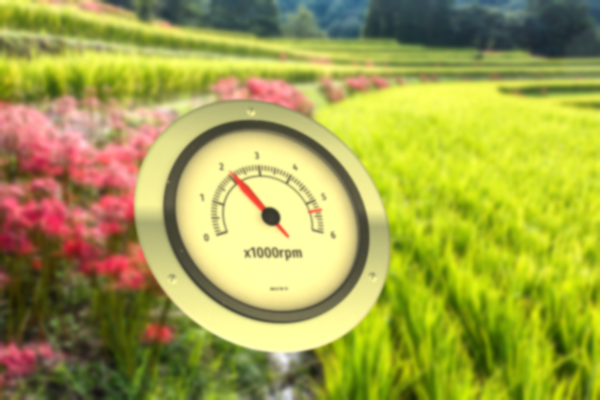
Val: 2000 rpm
